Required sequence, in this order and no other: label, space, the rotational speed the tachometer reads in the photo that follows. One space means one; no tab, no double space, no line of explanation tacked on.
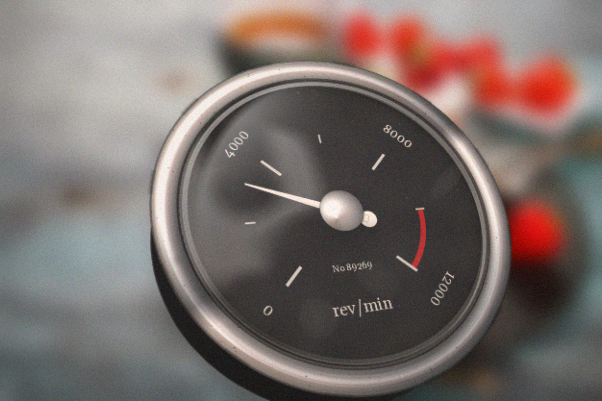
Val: 3000 rpm
